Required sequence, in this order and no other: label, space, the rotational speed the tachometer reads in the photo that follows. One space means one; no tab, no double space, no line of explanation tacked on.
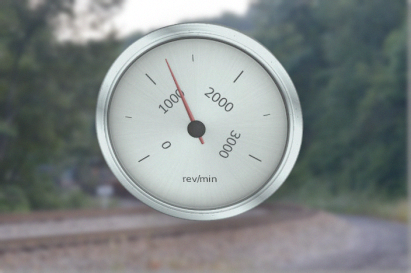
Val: 1250 rpm
